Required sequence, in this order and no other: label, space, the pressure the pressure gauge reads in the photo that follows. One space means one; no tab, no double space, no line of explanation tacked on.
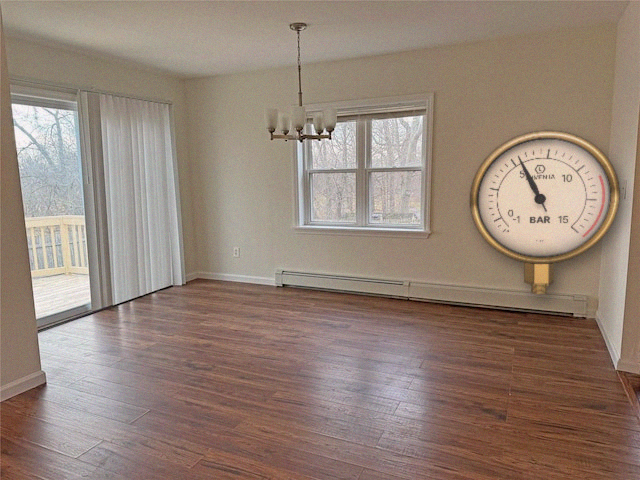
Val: 5.5 bar
